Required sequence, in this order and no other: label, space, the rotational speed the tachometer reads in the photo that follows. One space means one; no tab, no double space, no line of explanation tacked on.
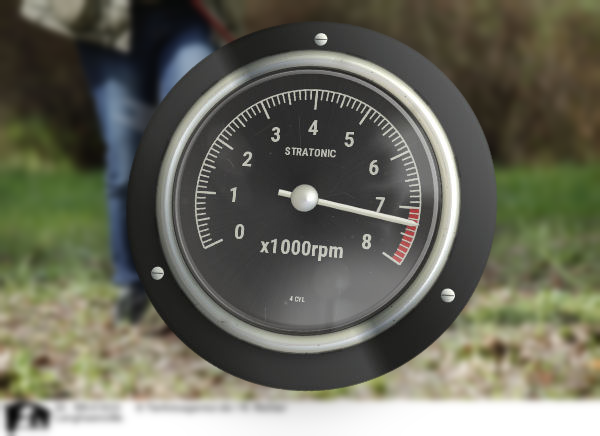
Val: 7300 rpm
